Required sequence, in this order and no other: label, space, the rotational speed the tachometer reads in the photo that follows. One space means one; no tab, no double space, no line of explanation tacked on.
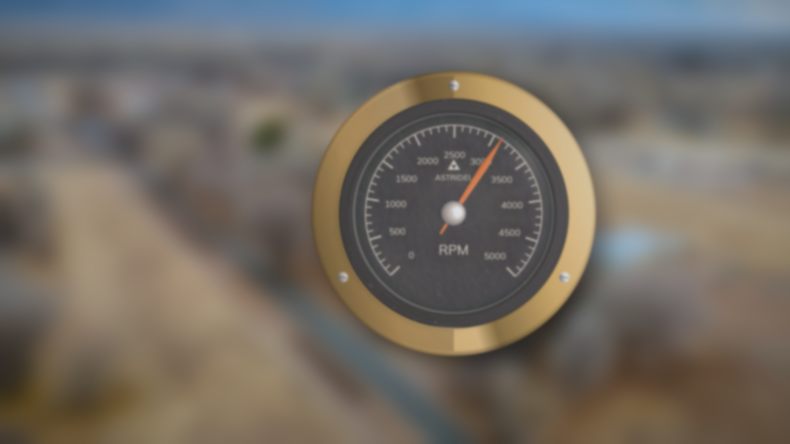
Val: 3100 rpm
